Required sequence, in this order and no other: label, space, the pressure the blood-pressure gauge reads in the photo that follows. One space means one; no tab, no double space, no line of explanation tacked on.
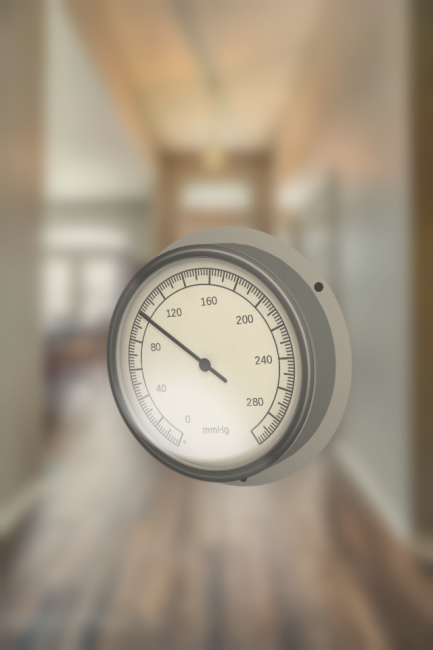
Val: 100 mmHg
